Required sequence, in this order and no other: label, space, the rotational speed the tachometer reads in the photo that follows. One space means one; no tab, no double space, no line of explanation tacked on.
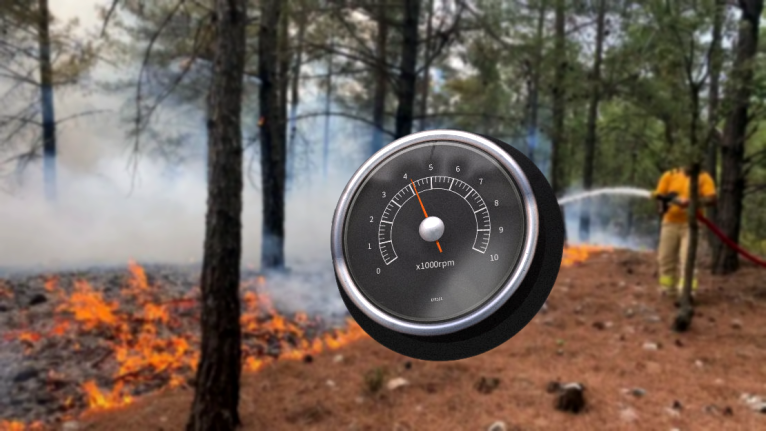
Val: 4200 rpm
